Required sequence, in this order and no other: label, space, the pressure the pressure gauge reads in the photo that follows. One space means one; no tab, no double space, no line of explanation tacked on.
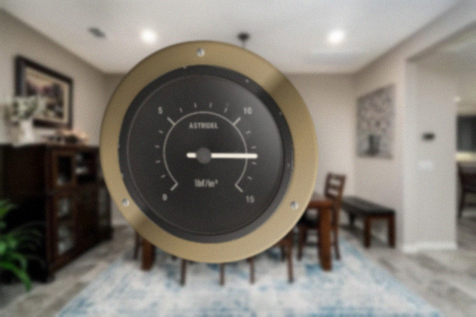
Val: 12.5 psi
